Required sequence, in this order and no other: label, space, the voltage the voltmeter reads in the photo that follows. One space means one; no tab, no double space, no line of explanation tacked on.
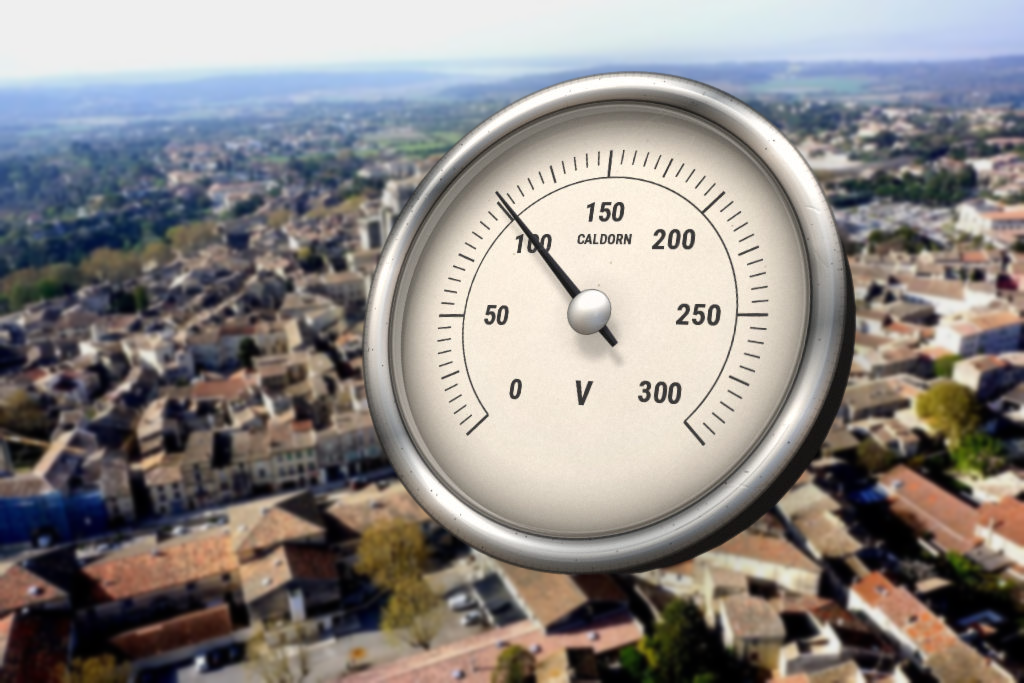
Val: 102.5 V
